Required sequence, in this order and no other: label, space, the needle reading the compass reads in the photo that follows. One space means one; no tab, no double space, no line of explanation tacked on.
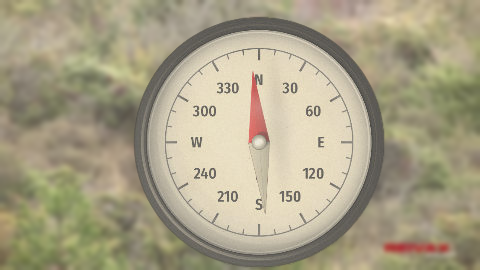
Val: 355 °
